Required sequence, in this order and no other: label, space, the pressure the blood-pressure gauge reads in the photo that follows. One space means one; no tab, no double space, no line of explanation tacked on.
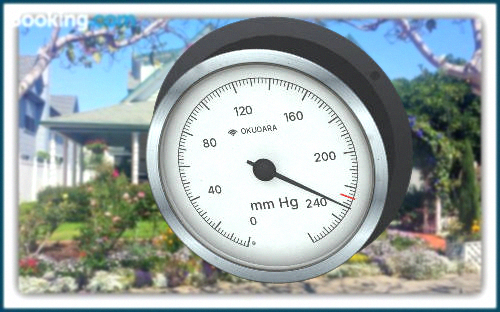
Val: 230 mmHg
